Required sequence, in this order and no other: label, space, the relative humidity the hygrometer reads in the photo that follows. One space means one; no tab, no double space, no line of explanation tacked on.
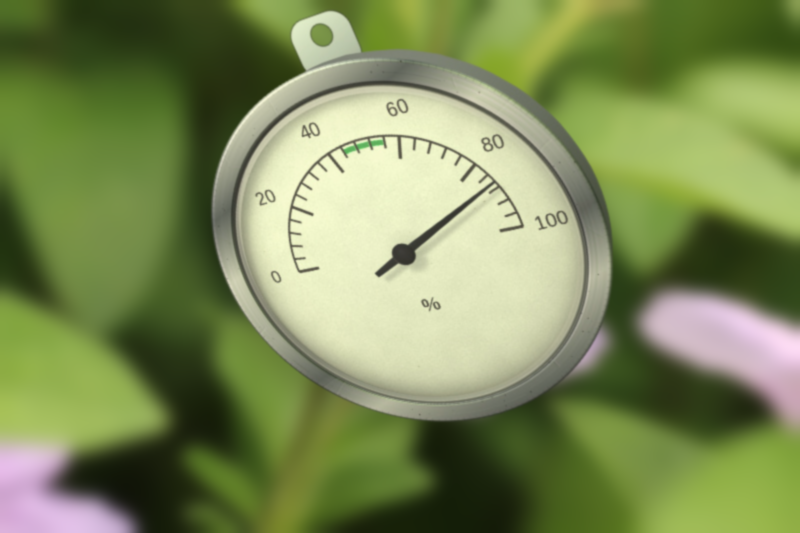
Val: 86 %
